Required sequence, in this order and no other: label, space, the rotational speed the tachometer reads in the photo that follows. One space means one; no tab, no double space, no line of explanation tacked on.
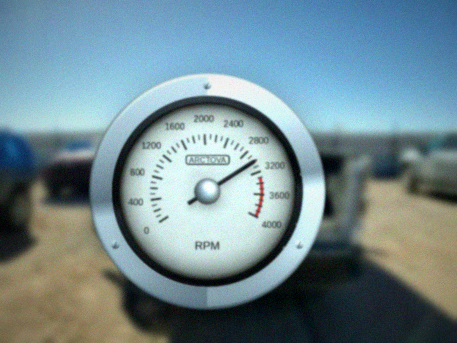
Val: 3000 rpm
